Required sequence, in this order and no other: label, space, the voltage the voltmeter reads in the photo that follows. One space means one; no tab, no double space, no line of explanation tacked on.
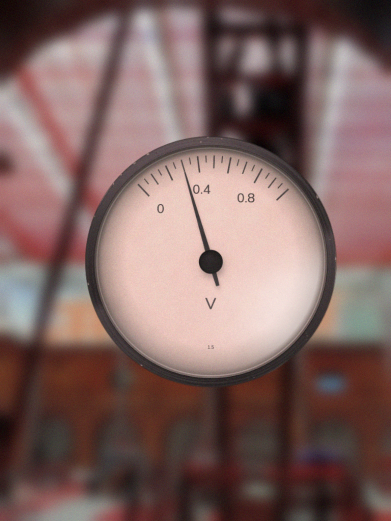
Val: 0.3 V
